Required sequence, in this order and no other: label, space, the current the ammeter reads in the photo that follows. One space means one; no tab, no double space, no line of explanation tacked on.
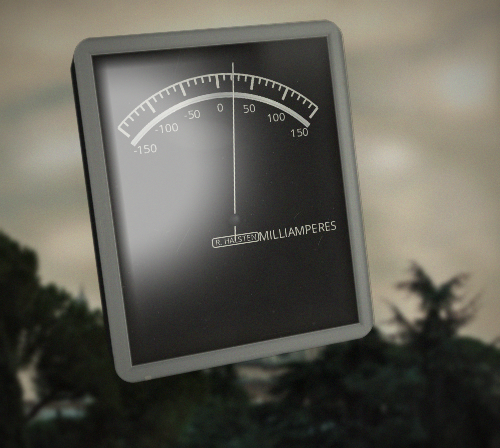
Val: 20 mA
